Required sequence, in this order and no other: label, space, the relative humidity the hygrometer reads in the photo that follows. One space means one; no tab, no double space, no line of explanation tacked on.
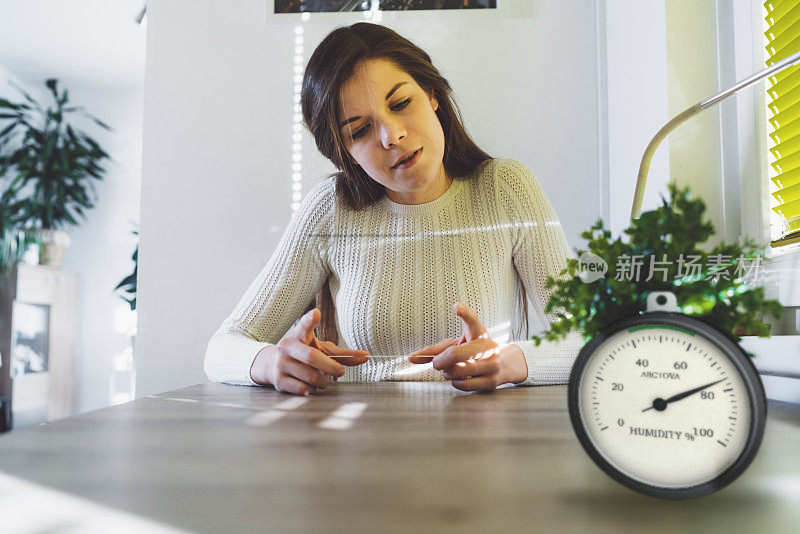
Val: 76 %
